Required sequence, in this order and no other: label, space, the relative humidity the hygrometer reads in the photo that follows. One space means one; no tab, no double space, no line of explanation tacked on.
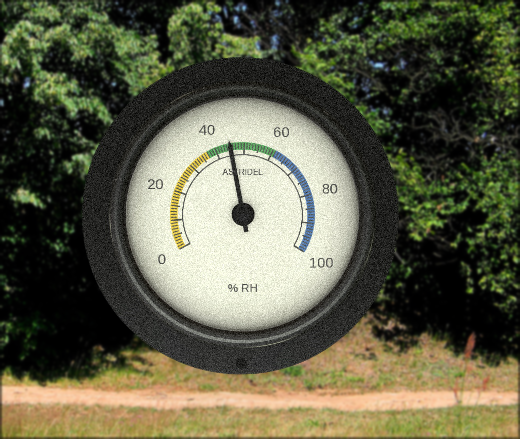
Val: 45 %
